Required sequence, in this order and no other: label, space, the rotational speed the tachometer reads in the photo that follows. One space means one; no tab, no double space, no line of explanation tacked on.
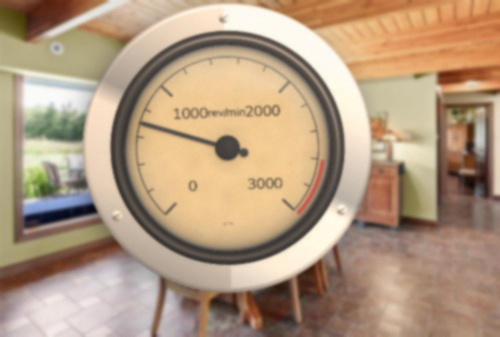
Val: 700 rpm
